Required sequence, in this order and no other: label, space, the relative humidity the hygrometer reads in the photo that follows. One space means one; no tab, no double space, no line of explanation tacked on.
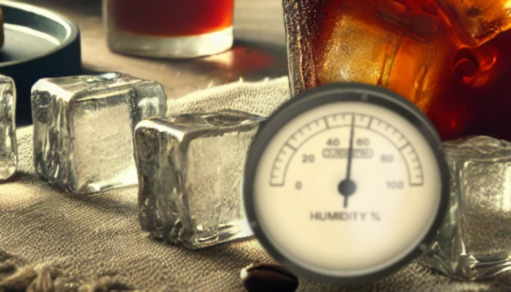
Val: 52 %
